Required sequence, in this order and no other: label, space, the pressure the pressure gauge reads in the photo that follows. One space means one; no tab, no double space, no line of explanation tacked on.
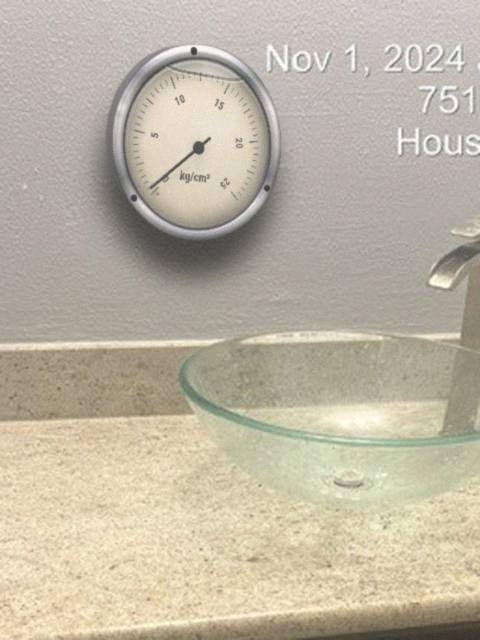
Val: 0.5 kg/cm²
